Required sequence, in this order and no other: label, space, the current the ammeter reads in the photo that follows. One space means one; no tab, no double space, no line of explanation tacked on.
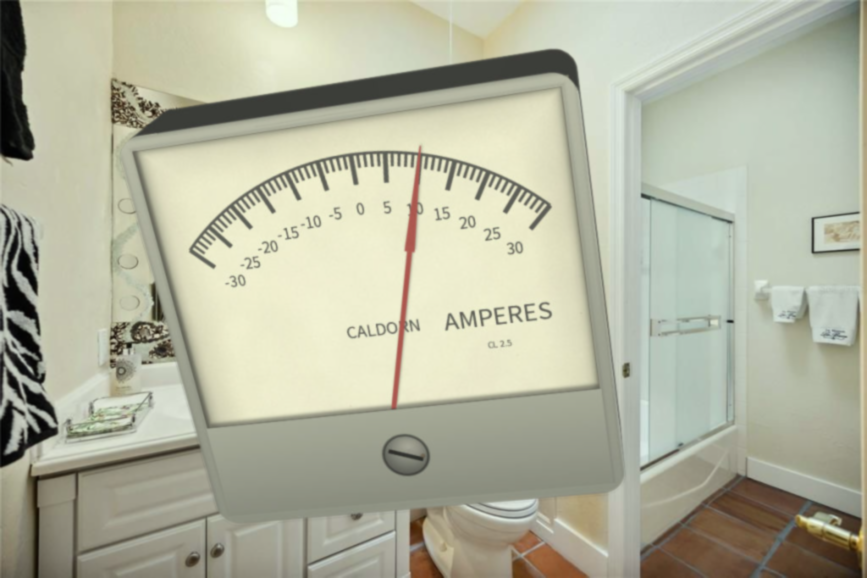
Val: 10 A
